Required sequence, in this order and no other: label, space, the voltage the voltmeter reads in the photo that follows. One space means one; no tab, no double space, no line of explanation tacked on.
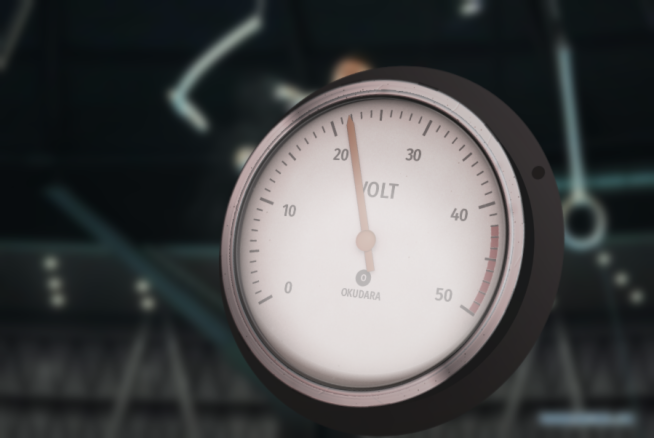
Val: 22 V
